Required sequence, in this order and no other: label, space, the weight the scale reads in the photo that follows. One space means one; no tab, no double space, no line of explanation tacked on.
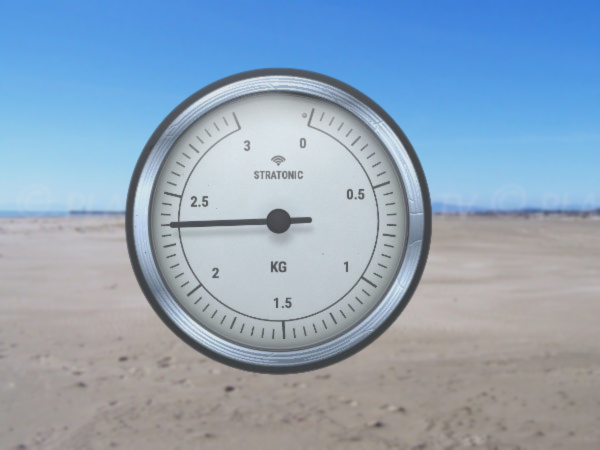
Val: 2.35 kg
